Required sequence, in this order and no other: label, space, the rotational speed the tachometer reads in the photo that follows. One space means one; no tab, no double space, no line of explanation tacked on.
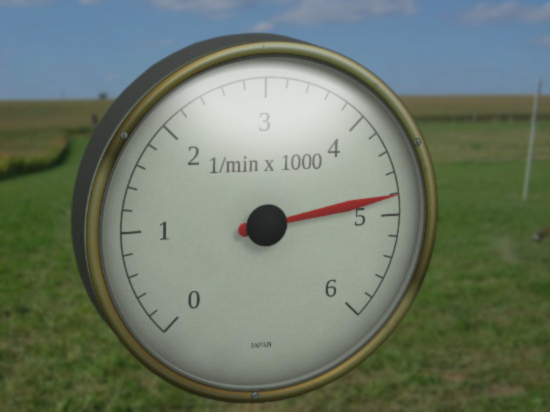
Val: 4800 rpm
